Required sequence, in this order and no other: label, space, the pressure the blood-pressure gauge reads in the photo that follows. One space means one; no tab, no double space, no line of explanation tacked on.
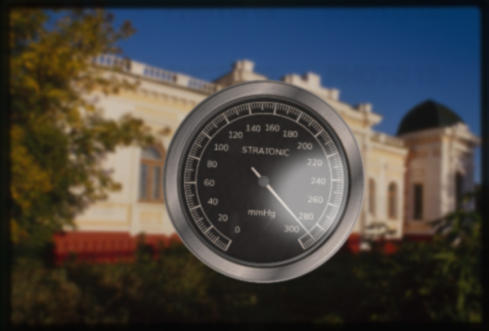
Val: 290 mmHg
